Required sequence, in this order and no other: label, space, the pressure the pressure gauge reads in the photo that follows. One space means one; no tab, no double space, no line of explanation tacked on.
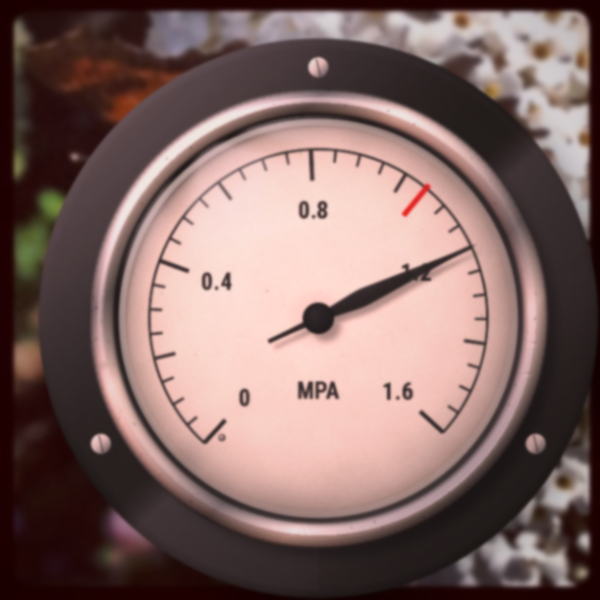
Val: 1.2 MPa
